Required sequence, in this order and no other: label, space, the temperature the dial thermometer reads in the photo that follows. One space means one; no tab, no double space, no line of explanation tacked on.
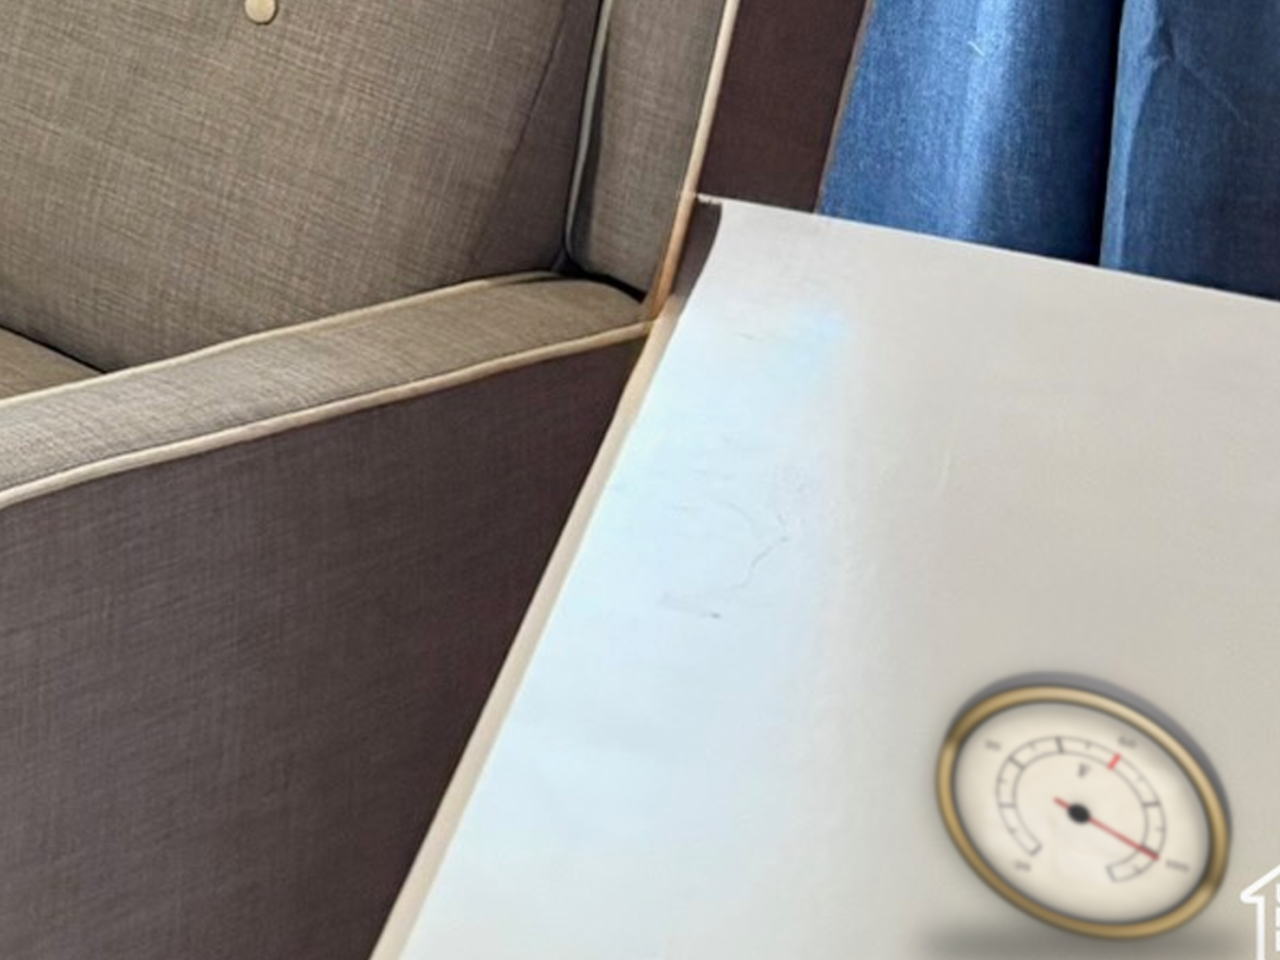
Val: 100 °F
